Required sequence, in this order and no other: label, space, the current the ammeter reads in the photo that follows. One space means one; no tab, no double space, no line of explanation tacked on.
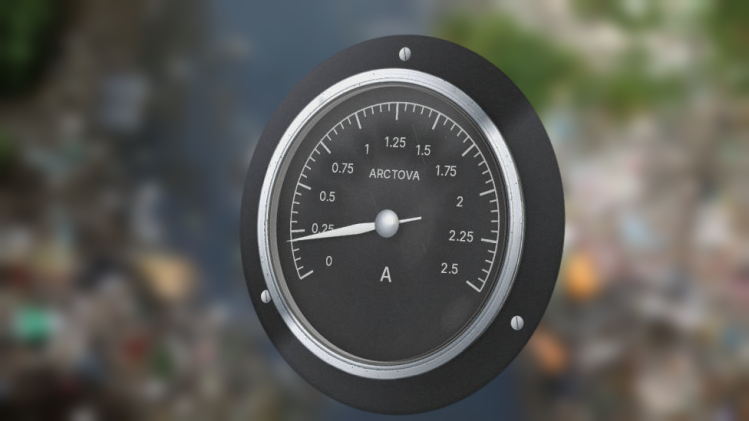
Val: 0.2 A
